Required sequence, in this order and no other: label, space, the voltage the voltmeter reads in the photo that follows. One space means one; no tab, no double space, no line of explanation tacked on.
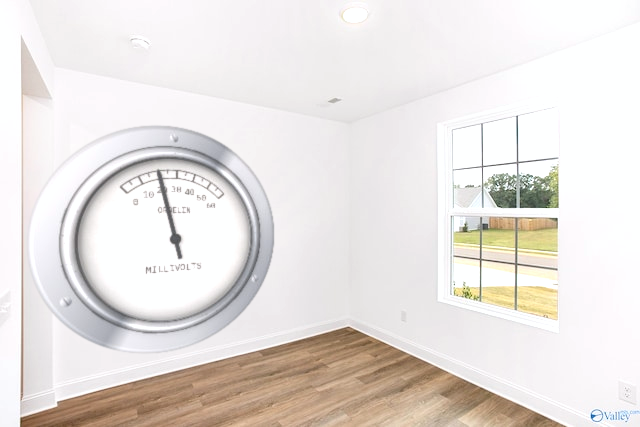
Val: 20 mV
